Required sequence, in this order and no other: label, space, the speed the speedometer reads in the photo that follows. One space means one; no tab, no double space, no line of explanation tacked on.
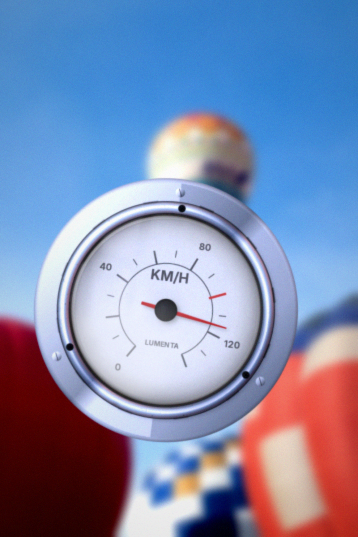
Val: 115 km/h
